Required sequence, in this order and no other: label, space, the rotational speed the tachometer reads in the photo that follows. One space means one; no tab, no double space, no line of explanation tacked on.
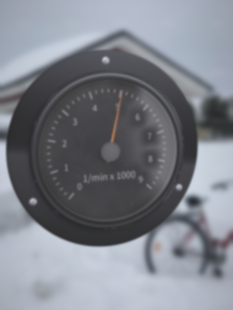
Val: 5000 rpm
